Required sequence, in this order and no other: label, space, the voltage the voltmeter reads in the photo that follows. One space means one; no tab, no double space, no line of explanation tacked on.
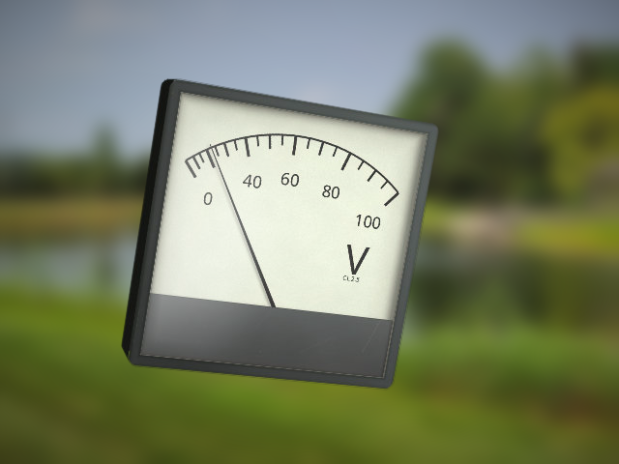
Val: 22.5 V
